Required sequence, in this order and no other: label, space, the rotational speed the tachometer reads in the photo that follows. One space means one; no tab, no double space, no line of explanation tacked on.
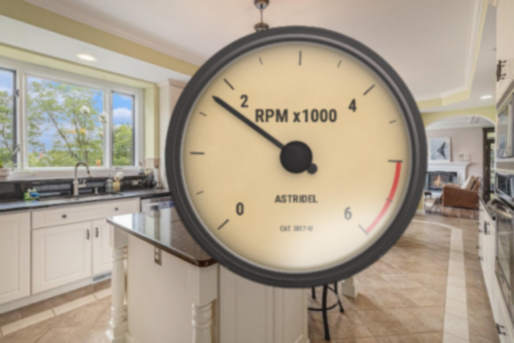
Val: 1750 rpm
